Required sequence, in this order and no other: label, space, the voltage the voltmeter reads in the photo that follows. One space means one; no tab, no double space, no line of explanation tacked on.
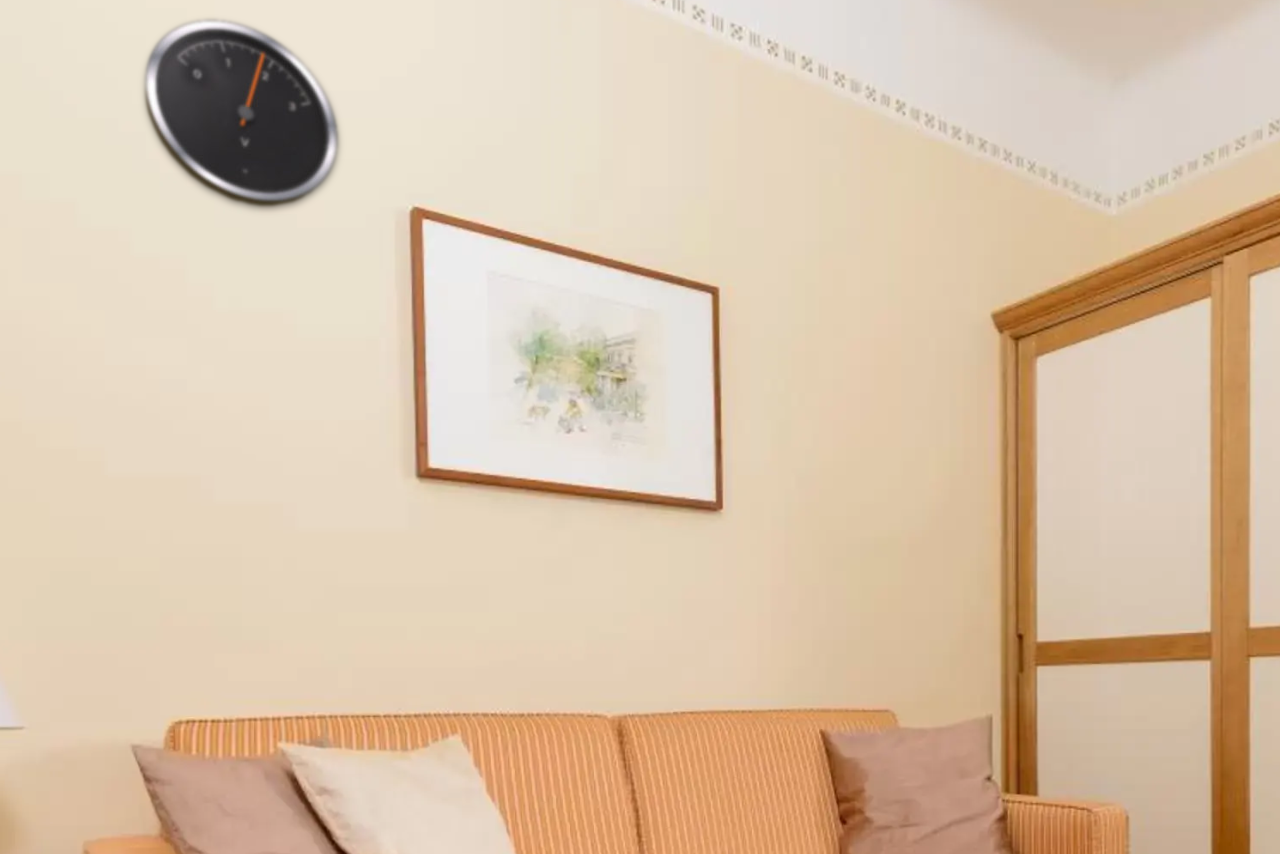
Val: 1.8 V
